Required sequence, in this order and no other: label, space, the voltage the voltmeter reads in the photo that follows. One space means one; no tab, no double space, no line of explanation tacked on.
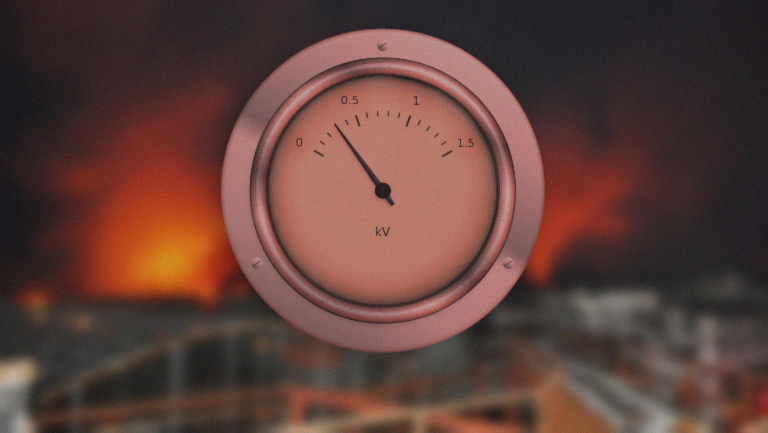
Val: 0.3 kV
